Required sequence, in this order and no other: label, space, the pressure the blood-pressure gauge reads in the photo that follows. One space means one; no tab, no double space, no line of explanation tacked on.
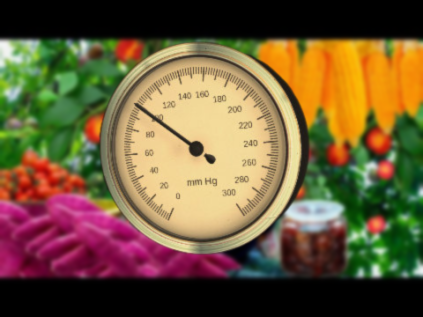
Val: 100 mmHg
